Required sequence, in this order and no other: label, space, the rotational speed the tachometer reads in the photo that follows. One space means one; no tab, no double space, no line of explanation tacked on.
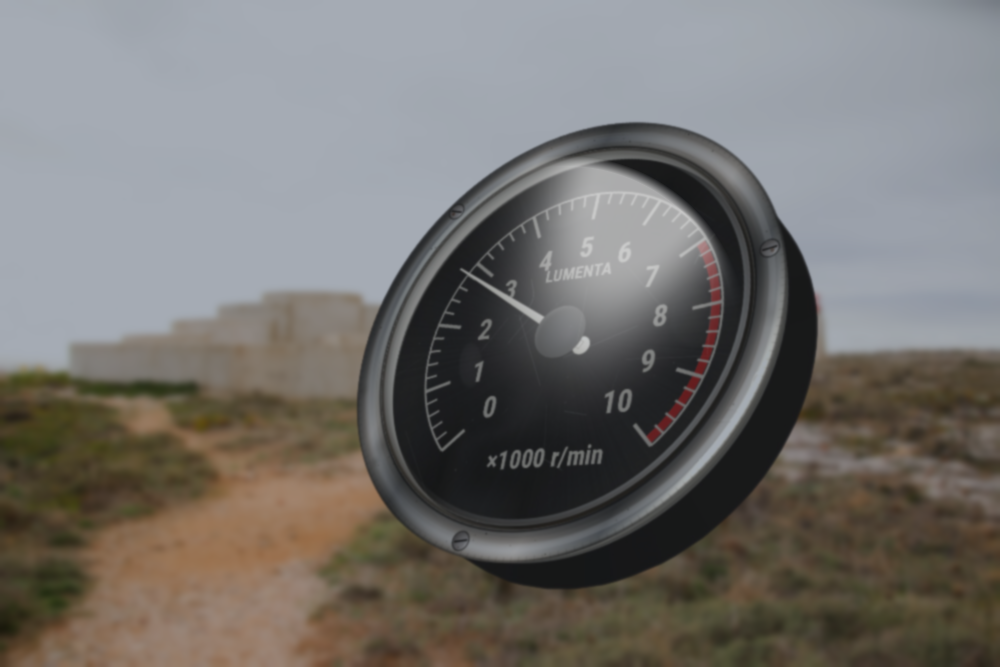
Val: 2800 rpm
